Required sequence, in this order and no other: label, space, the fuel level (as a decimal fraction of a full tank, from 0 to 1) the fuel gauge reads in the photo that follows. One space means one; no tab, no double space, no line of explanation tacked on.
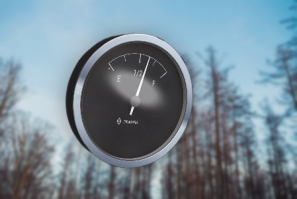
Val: 0.625
